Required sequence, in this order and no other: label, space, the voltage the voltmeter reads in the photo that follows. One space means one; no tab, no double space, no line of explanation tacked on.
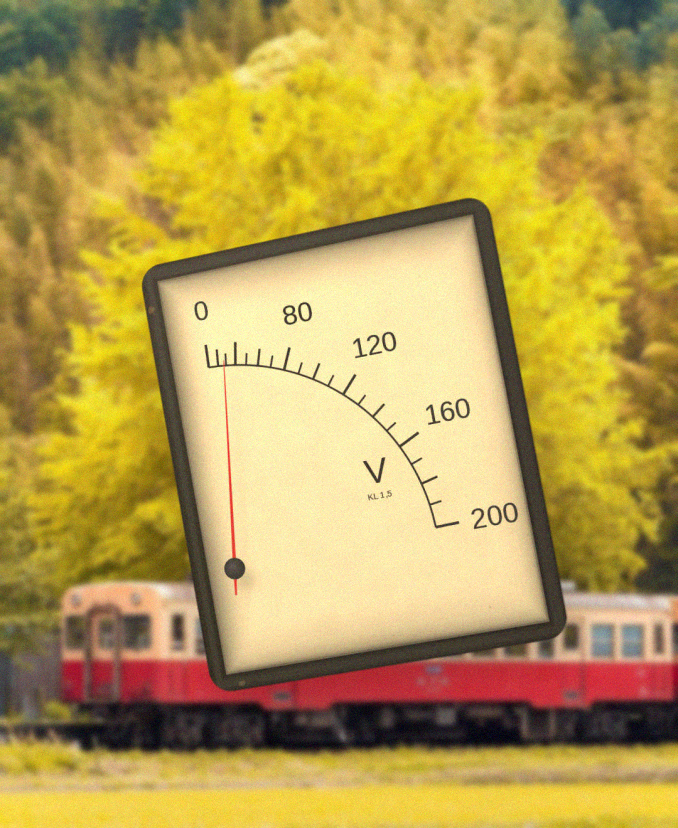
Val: 30 V
